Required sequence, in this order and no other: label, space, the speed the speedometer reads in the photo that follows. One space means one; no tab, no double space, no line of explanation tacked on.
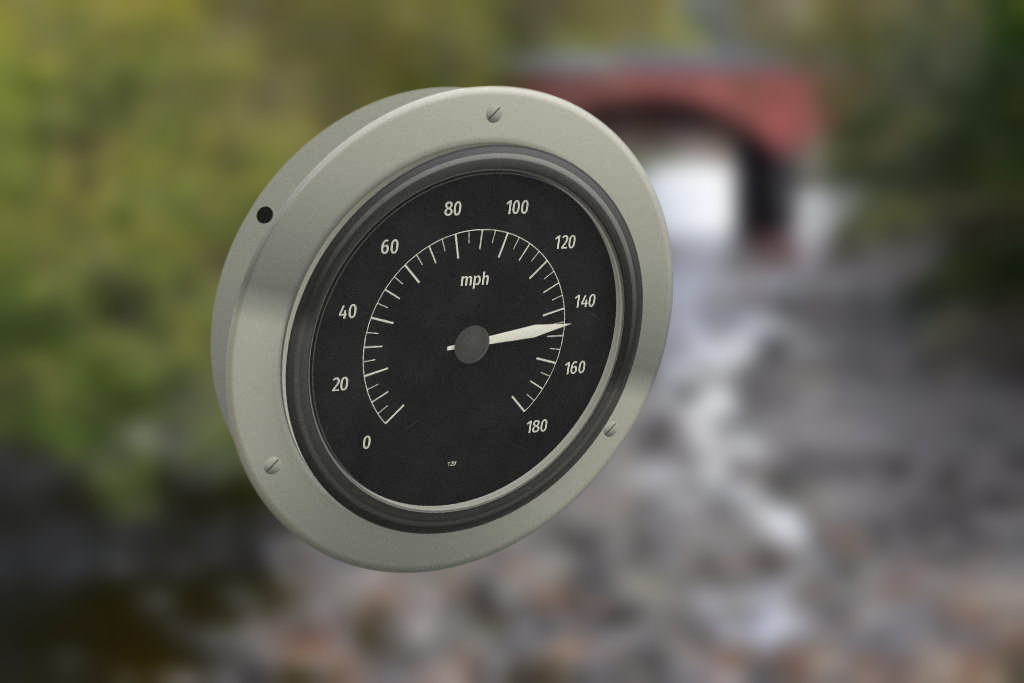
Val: 145 mph
